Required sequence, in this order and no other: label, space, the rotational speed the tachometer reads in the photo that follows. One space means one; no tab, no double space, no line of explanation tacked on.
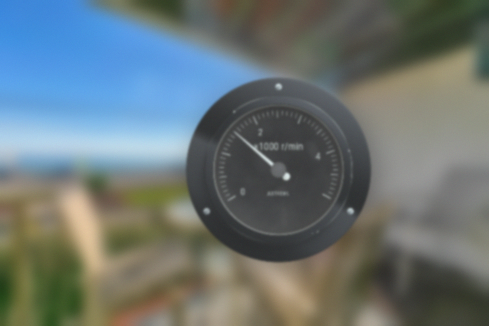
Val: 1500 rpm
